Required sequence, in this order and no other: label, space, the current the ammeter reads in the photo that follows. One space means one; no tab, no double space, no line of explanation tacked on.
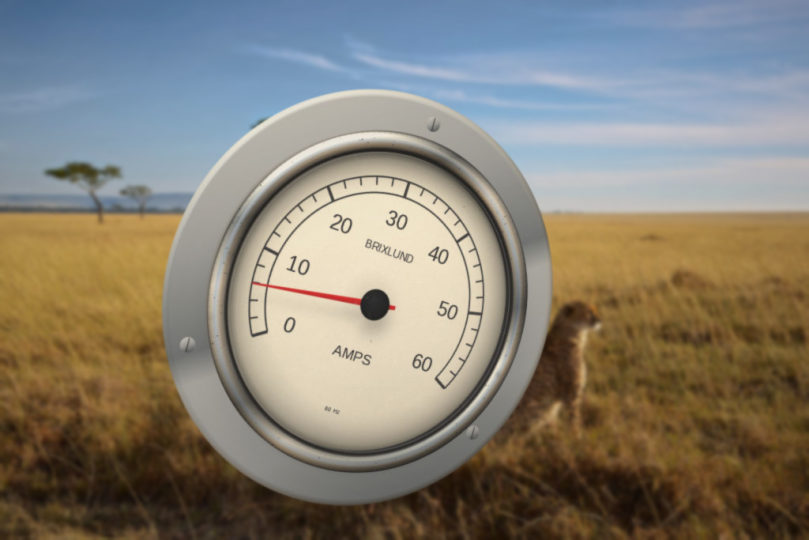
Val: 6 A
